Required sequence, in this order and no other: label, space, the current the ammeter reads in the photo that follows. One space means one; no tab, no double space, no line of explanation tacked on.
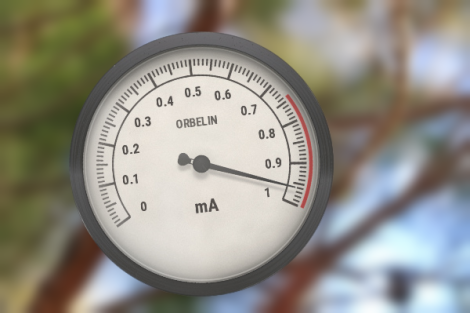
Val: 0.96 mA
